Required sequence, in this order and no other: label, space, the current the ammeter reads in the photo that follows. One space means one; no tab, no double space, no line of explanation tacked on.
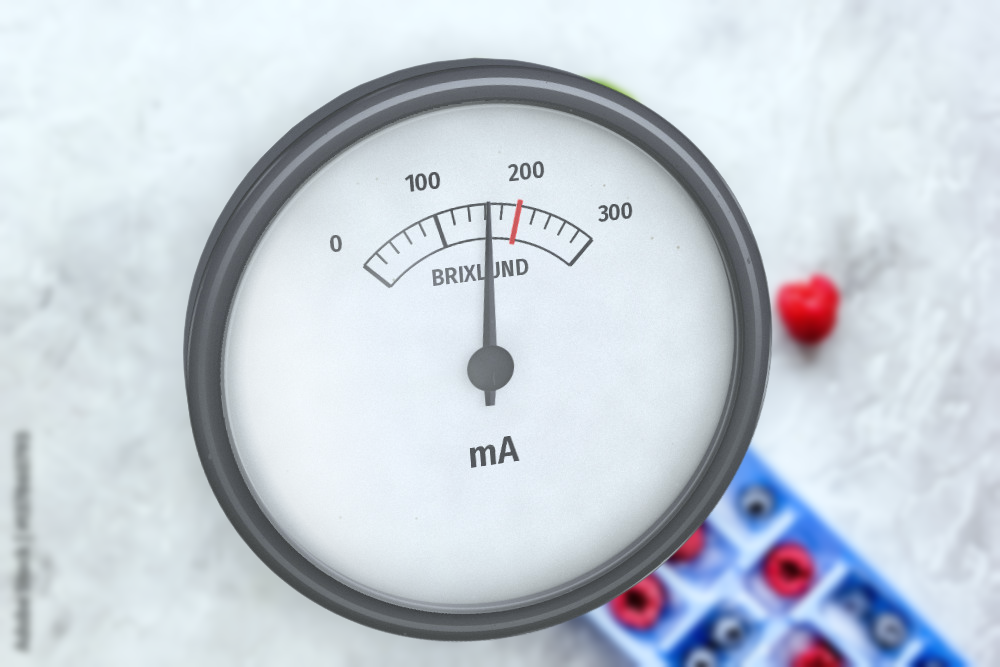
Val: 160 mA
